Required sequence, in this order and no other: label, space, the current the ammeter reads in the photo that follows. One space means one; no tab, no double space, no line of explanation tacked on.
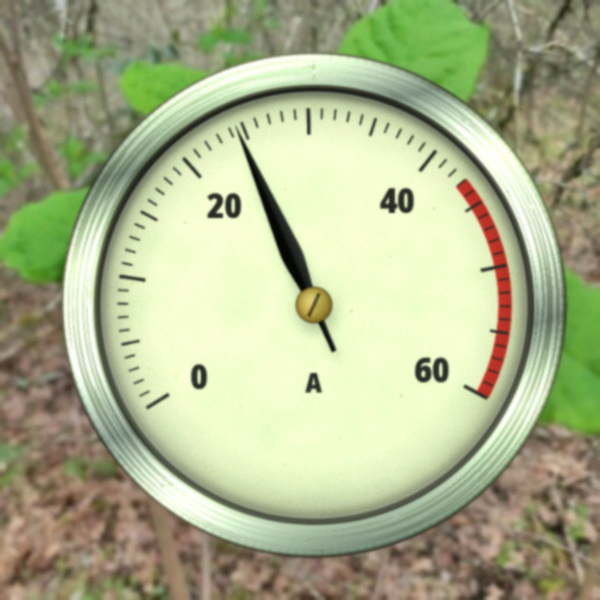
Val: 24.5 A
